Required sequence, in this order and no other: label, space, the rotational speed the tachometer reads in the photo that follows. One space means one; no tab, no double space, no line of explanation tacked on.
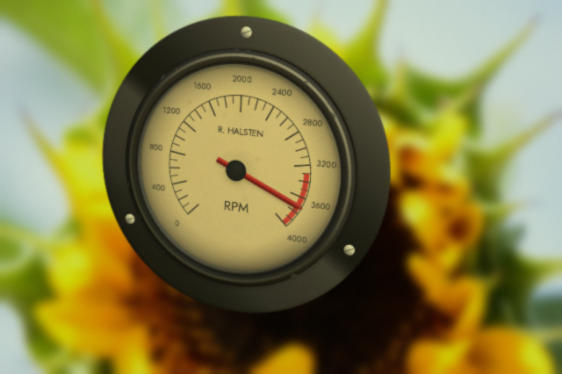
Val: 3700 rpm
